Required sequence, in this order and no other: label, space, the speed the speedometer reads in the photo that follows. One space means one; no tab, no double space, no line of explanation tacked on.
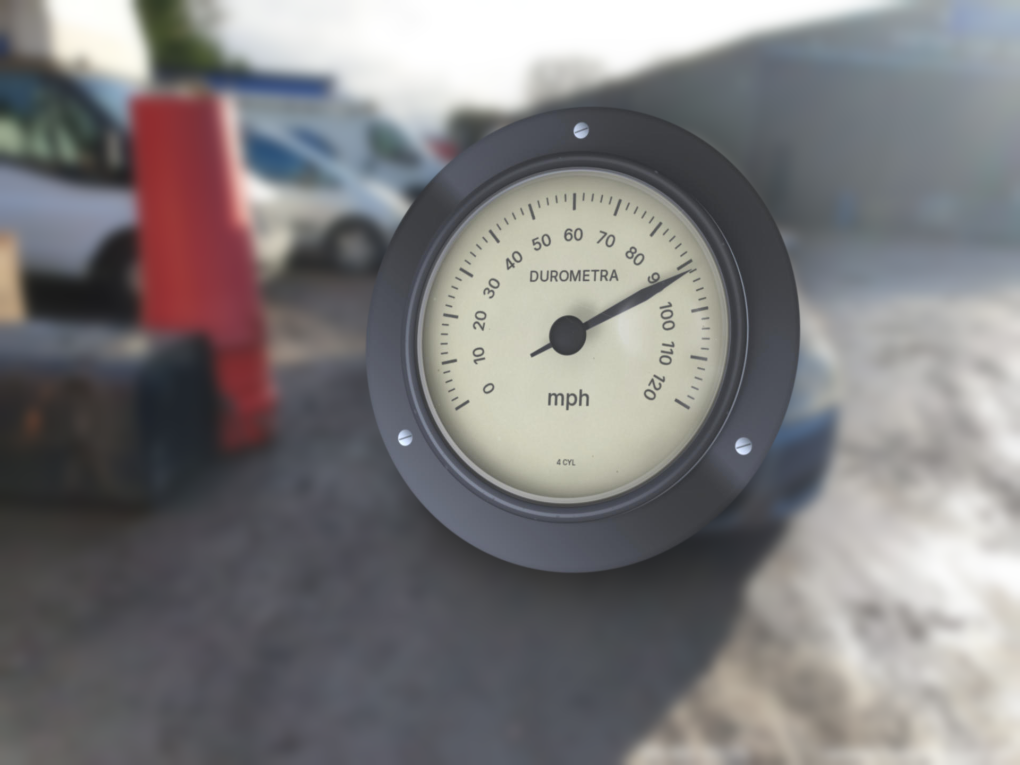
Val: 92 mph
